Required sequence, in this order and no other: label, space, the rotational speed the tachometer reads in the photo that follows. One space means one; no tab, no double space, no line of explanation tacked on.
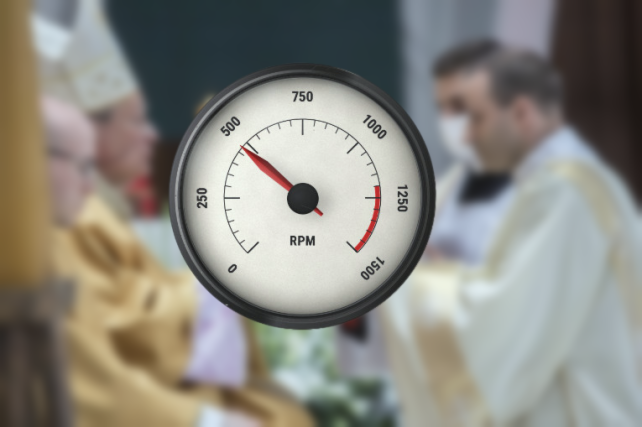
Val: 475 rpm
